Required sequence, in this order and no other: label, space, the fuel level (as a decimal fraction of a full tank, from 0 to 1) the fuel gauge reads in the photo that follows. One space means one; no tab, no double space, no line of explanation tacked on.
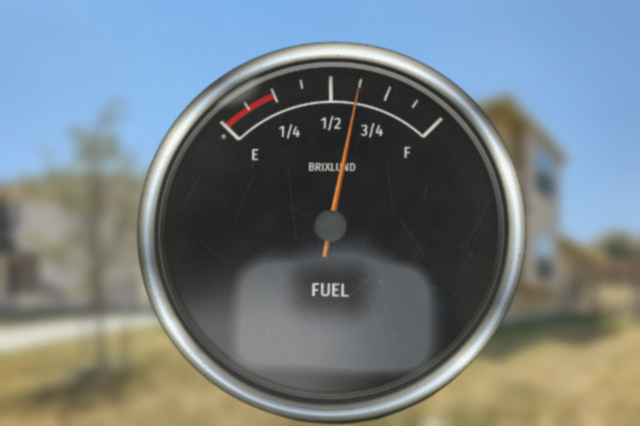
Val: 0.625
